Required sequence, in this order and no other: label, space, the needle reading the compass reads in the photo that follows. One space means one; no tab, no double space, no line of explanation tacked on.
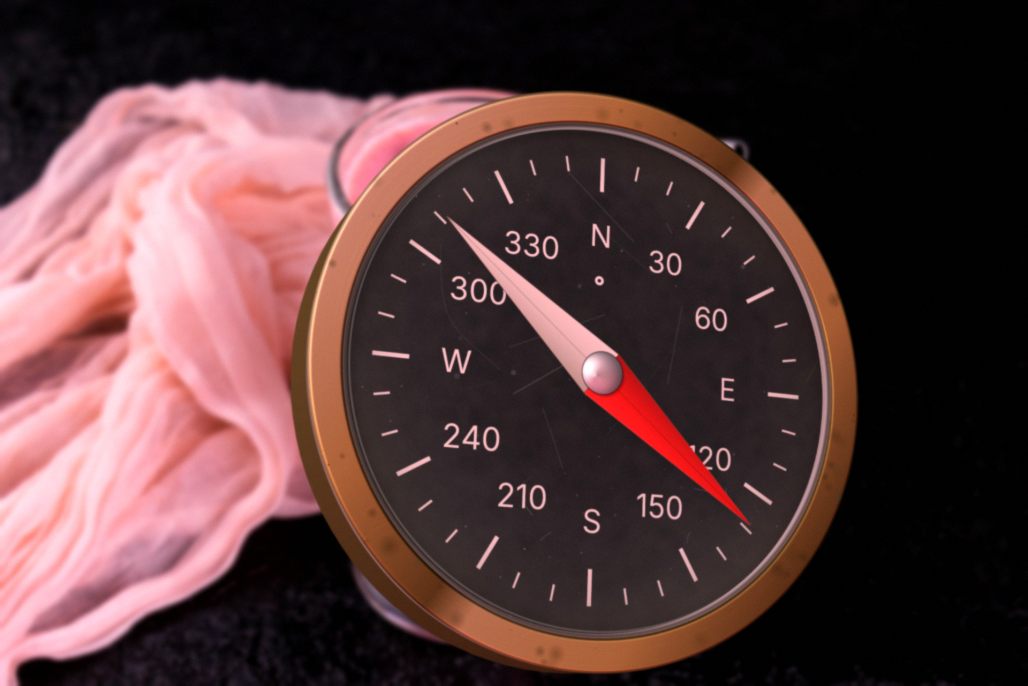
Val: 130 °
